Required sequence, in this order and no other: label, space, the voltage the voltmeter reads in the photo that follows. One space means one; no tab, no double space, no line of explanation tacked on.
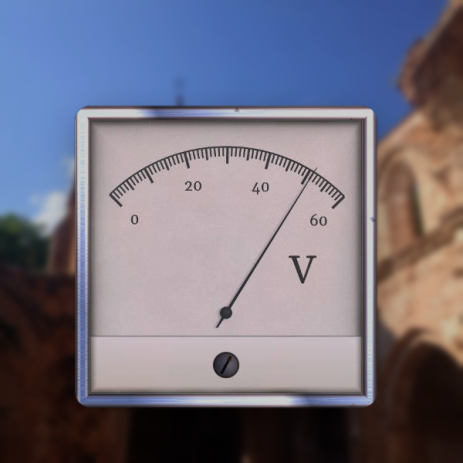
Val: 51 V
